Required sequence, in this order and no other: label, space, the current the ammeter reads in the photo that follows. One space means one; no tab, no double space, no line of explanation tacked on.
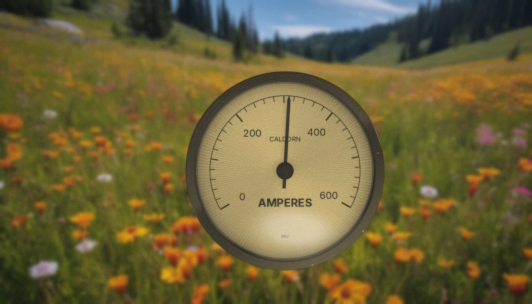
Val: 310 A
